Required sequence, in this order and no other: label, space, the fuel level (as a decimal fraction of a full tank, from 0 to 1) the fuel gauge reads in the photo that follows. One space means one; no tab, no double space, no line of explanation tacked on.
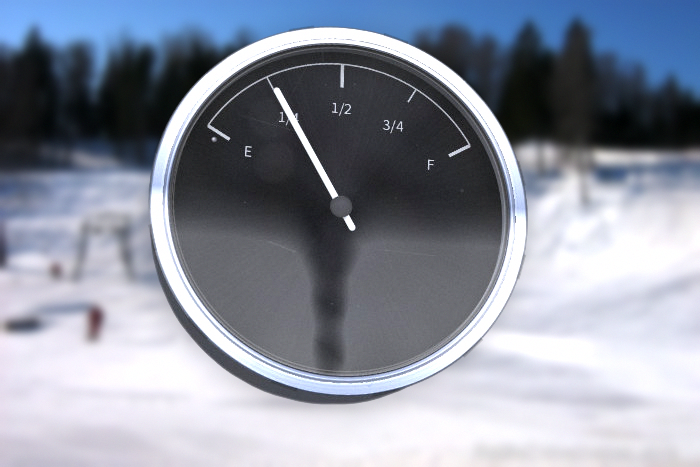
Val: 0.25
